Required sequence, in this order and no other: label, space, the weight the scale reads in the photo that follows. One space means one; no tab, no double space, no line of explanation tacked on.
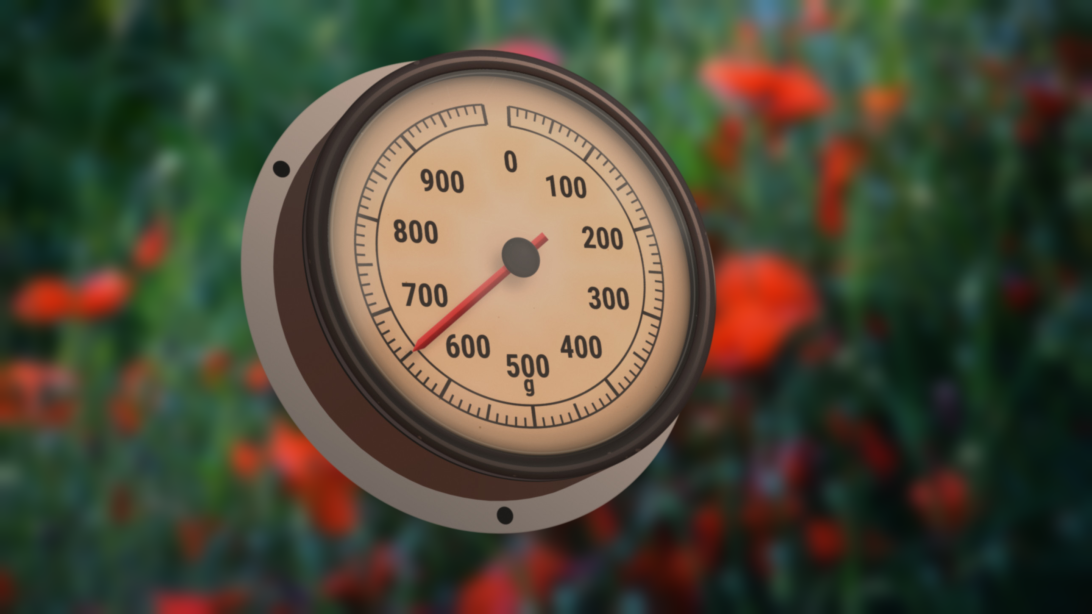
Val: 650 g
